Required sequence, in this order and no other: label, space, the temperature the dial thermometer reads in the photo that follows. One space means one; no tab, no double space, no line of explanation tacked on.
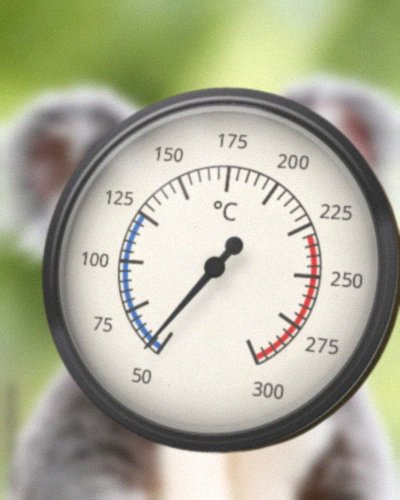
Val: 55 °C
